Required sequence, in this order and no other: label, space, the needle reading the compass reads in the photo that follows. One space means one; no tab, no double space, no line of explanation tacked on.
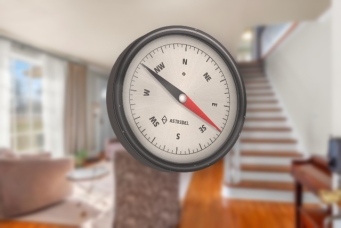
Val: 120 °
